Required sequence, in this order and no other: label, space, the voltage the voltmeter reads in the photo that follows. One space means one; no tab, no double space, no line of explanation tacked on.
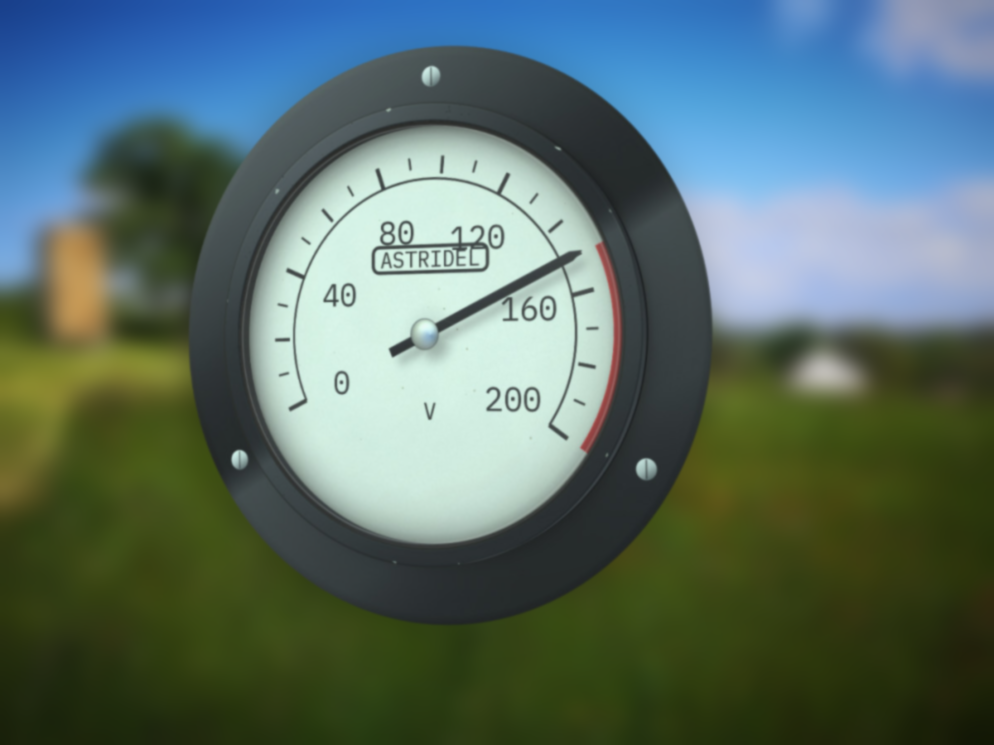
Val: 150 V
